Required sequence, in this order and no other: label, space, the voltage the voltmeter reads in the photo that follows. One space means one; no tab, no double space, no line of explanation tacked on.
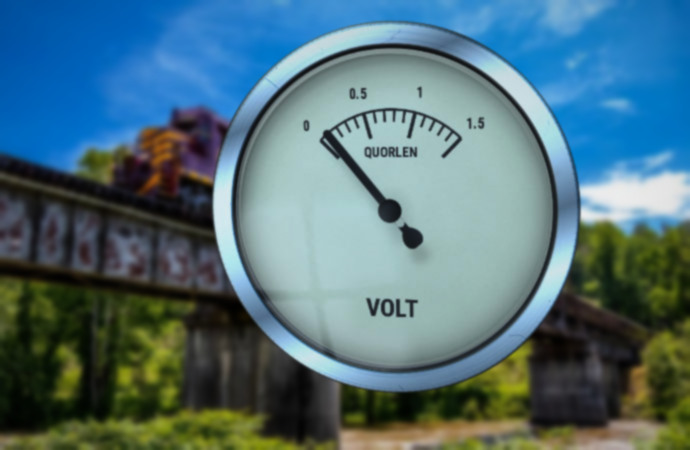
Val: 0.1 V
